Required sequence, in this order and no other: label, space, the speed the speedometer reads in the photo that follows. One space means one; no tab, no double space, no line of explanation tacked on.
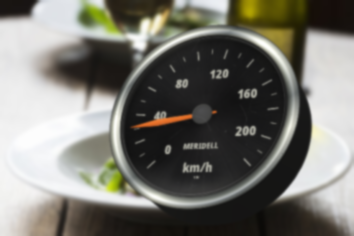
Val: 30 km/h
